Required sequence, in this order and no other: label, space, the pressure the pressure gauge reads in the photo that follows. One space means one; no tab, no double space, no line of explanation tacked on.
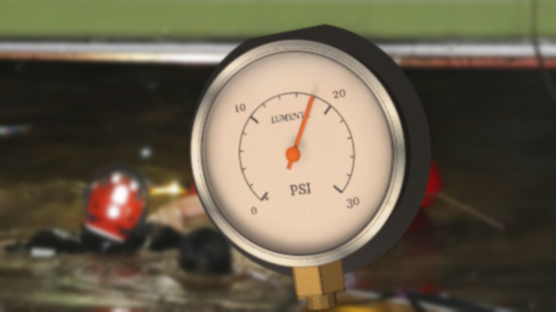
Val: 18 psi
